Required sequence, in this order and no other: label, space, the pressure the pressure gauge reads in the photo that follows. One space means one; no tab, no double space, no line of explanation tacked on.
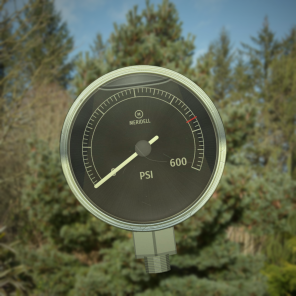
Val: 0 psi
